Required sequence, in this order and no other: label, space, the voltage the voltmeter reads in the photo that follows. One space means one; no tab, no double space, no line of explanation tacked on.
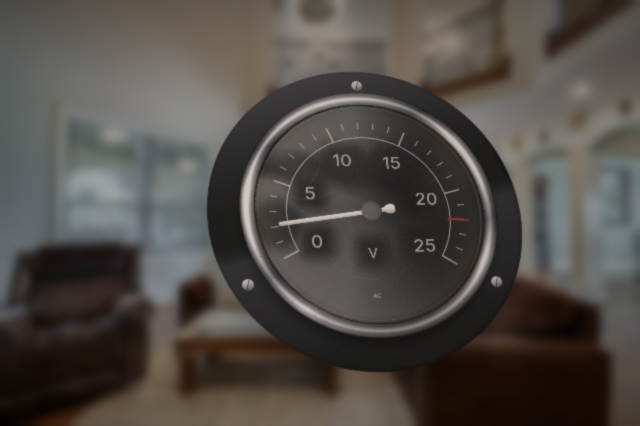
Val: 2 V
